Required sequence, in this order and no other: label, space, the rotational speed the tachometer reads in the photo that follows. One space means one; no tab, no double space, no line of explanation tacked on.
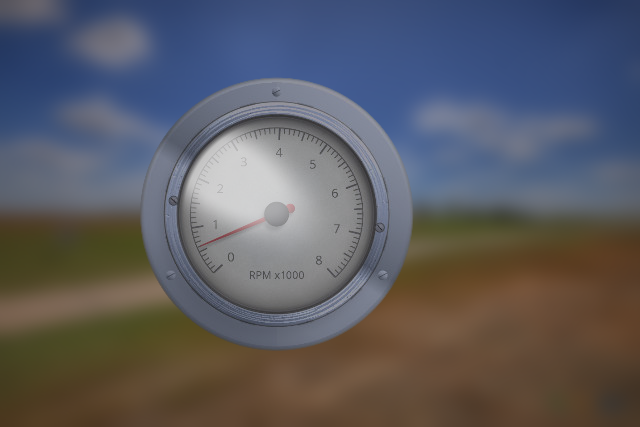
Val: 600 rpm
